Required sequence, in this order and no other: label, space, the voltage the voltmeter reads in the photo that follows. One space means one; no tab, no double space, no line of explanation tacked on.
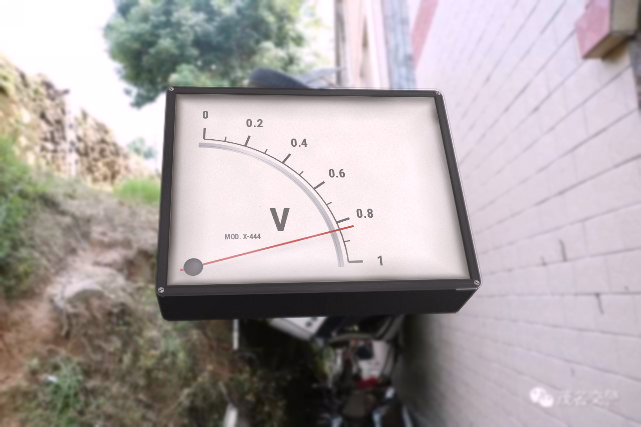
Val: 0.85 V
